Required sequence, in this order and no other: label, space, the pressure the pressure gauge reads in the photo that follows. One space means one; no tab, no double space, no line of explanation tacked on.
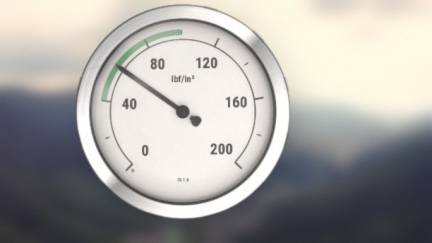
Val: 60 psi
